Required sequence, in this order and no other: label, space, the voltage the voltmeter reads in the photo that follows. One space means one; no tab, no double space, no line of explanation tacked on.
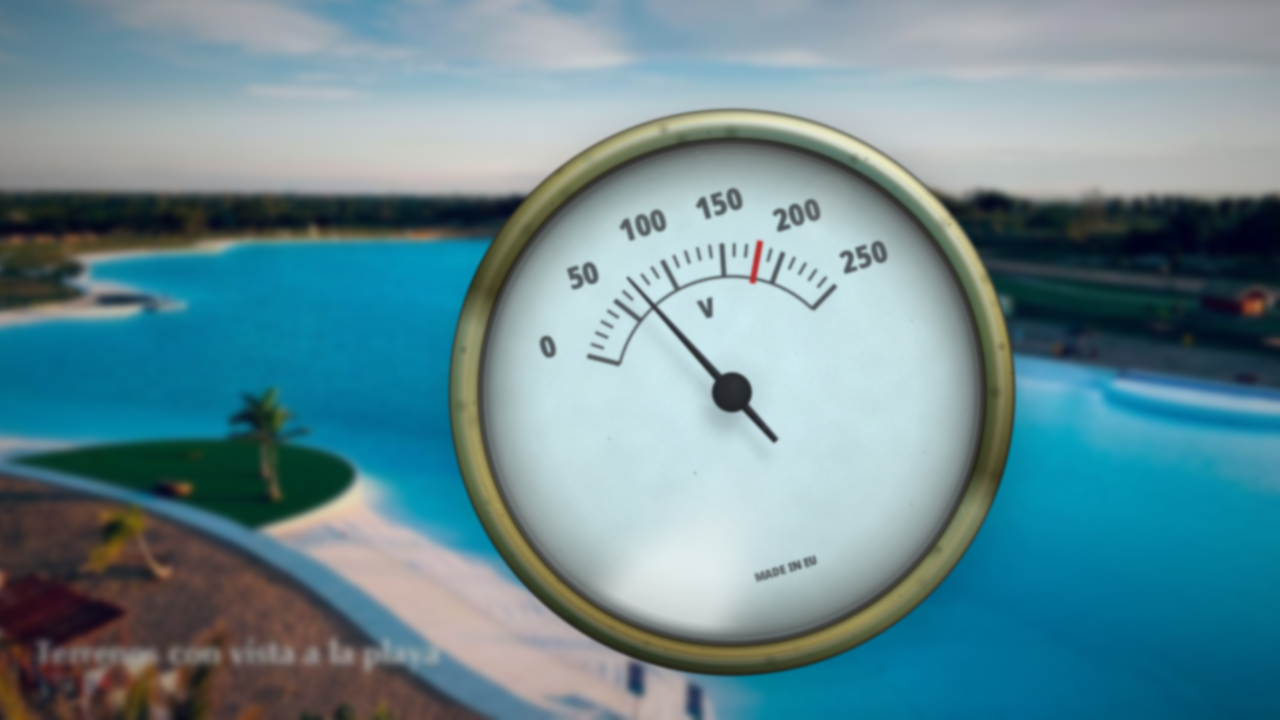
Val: 70 V
